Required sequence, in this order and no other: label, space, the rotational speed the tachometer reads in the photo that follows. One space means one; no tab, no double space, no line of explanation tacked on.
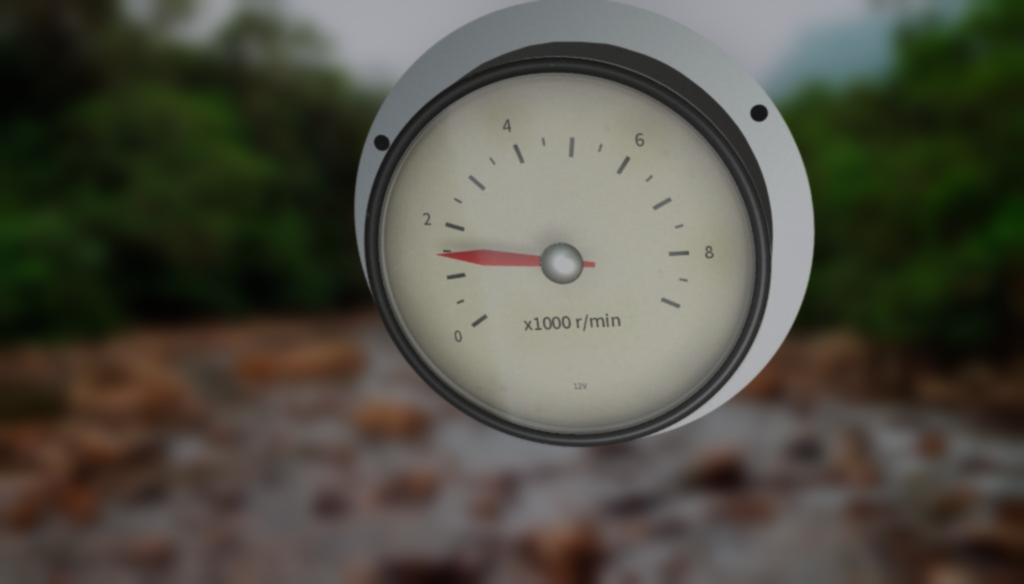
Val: 1500 rpm
